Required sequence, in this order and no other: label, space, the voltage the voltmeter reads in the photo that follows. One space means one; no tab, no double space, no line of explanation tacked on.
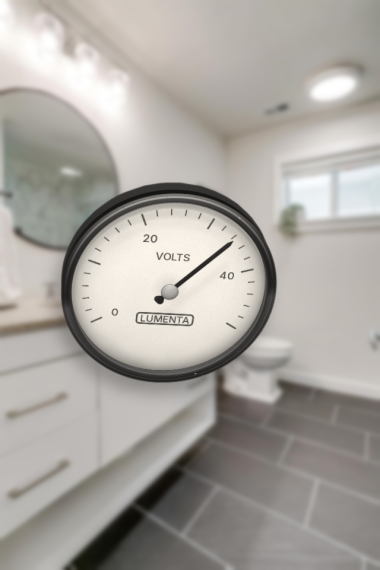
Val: 34 V
